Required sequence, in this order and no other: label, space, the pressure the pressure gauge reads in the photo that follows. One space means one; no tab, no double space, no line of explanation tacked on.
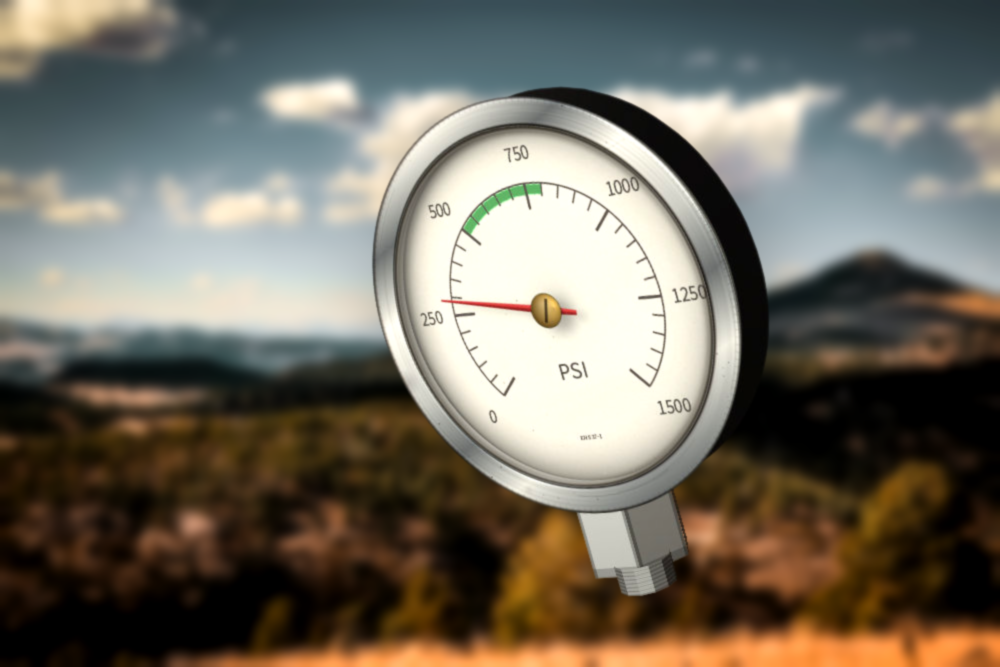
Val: 300 psi
